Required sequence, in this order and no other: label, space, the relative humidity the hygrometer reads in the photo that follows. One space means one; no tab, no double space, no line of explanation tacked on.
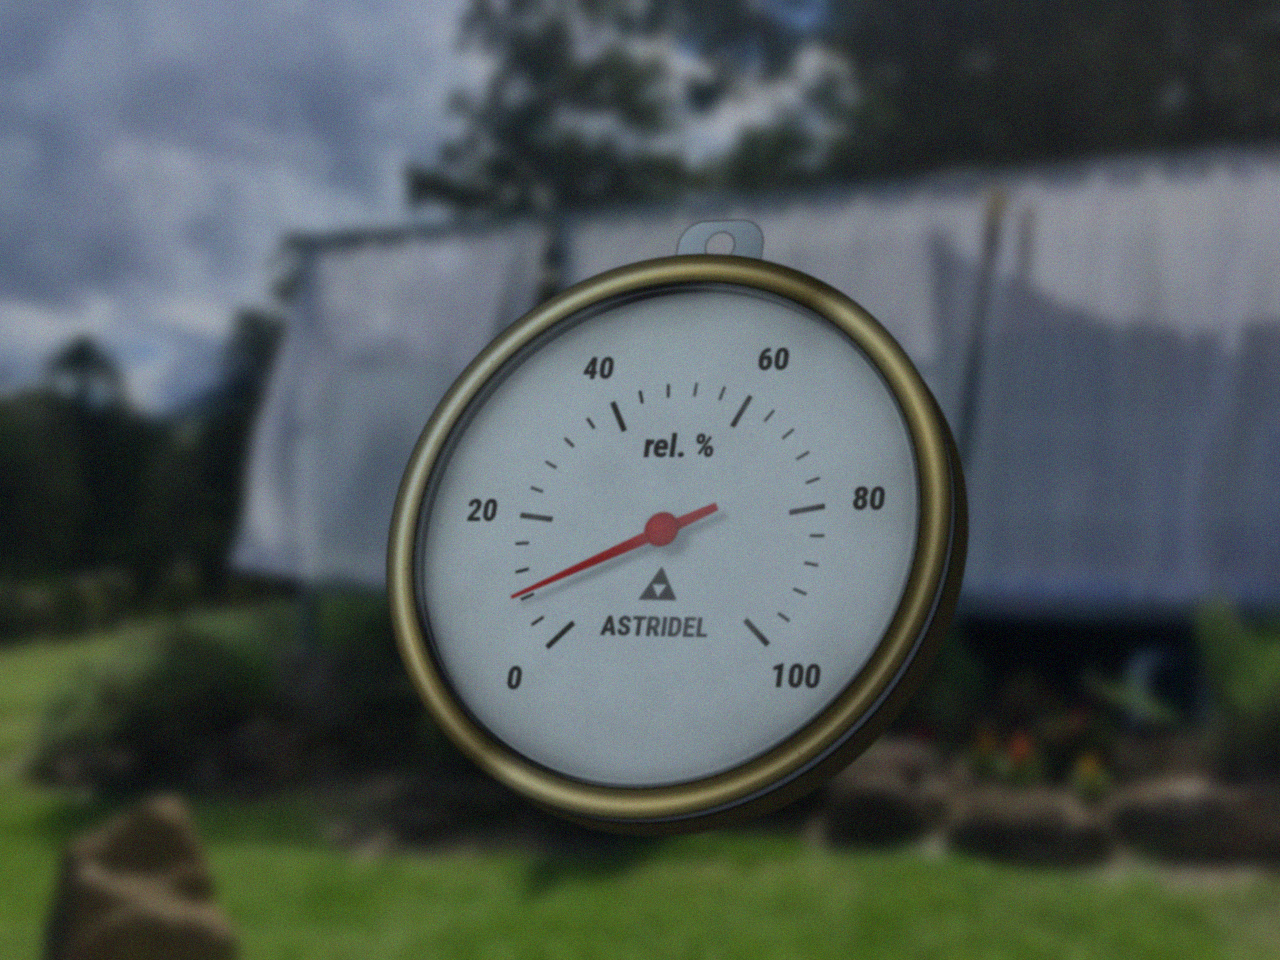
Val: 8 %
